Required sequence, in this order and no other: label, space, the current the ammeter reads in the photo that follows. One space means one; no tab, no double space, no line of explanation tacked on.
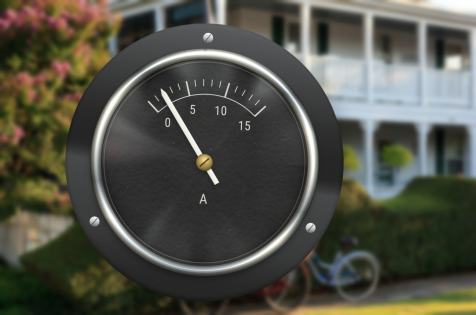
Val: 2 A
